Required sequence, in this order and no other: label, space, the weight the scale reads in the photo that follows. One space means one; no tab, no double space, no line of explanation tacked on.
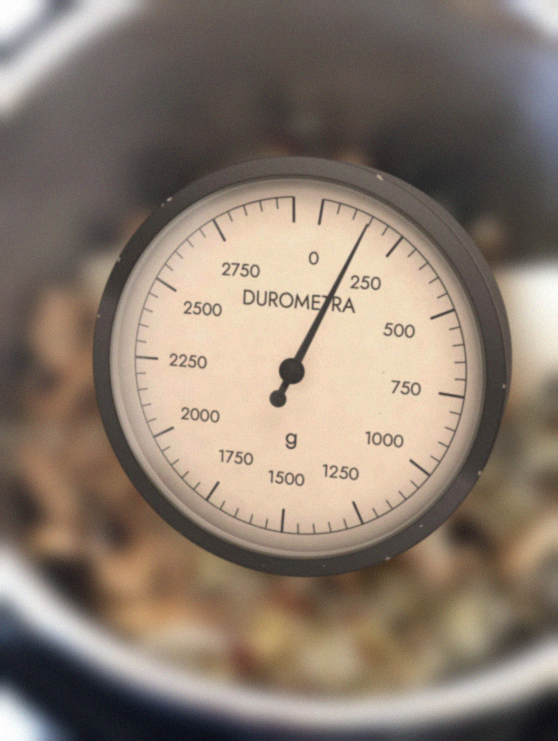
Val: 150 g
